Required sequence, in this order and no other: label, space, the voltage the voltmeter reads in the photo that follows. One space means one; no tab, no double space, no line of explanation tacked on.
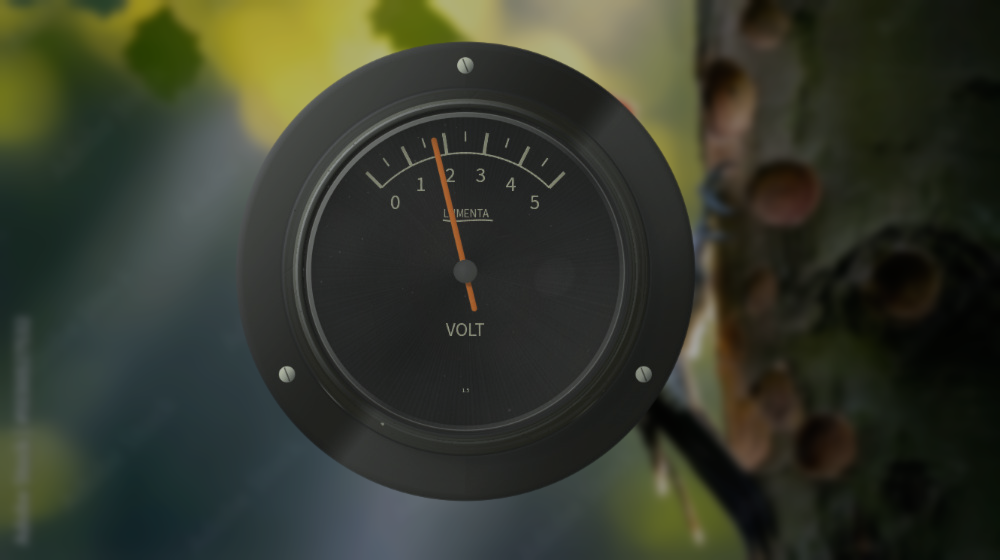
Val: 1.75 V
